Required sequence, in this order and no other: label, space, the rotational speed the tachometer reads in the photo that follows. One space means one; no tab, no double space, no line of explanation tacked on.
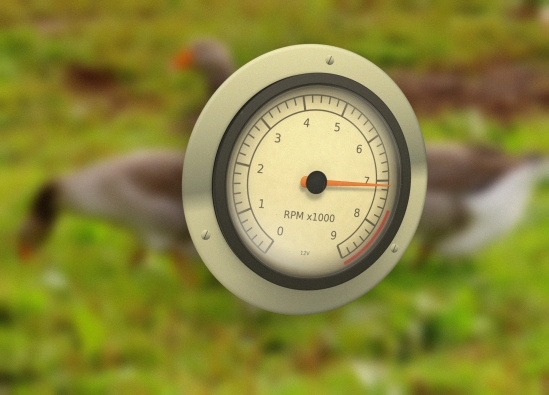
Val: 7100 rpm
